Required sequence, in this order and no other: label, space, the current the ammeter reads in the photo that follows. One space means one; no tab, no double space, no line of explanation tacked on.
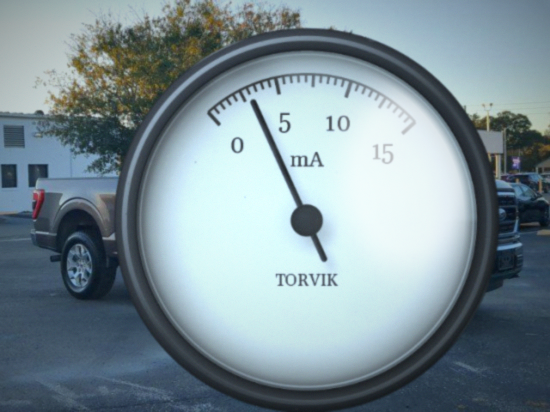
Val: 3 mA
